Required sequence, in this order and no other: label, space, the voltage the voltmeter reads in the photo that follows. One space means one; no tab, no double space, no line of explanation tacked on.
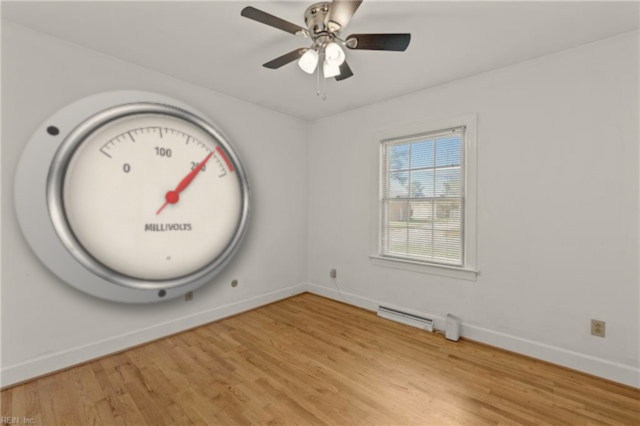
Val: 200 mV
